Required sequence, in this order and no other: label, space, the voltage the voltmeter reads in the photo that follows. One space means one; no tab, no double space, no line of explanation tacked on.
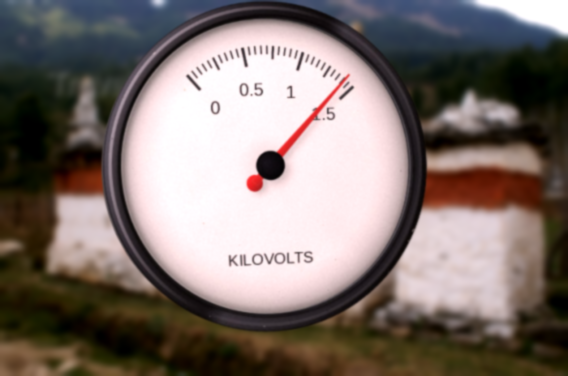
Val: 1.4 kV
